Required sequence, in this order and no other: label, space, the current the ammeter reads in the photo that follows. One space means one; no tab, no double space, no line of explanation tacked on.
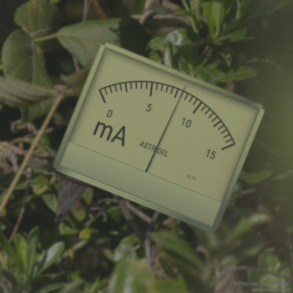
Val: 8 mA
